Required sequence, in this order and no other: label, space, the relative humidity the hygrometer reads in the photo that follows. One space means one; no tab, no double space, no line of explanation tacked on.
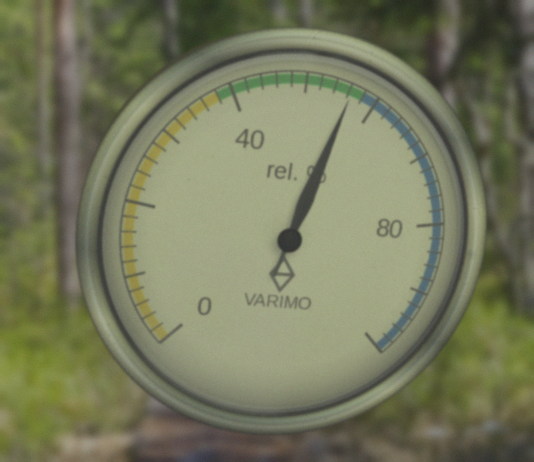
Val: 56 %
